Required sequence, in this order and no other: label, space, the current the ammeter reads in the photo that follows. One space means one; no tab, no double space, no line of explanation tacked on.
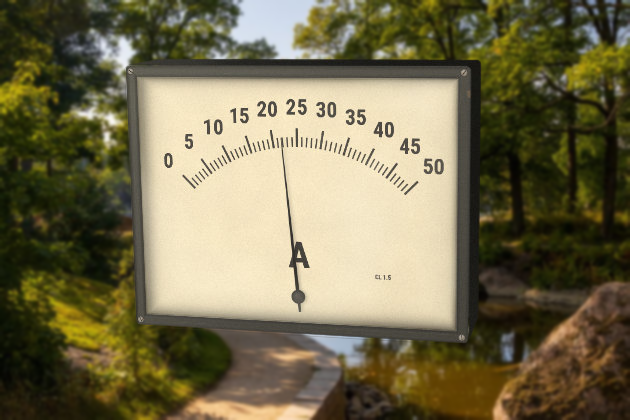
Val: 22 A
